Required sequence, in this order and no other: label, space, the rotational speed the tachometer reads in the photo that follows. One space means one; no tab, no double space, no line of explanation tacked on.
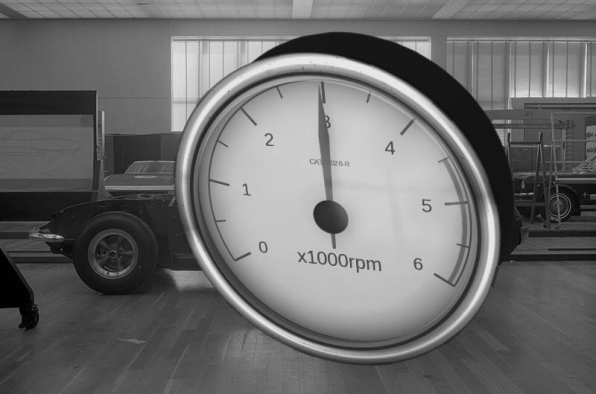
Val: 3000 rpm
